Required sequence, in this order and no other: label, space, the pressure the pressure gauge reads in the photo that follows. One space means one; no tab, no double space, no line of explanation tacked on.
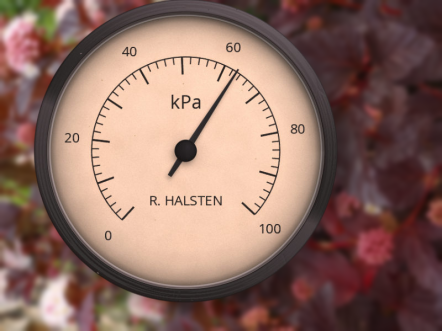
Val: 63 kPa
